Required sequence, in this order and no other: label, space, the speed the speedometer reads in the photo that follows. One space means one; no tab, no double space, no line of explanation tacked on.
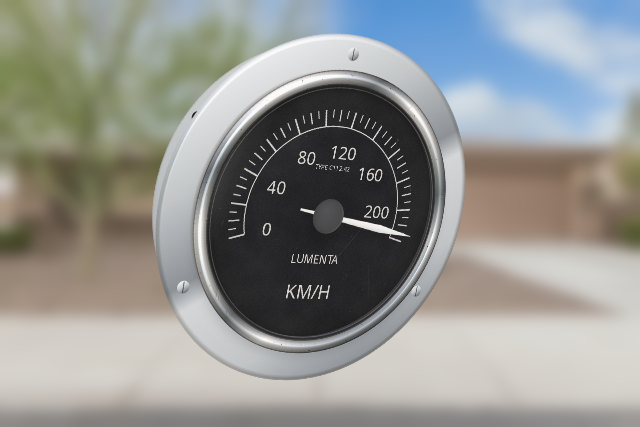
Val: 215 km/h
